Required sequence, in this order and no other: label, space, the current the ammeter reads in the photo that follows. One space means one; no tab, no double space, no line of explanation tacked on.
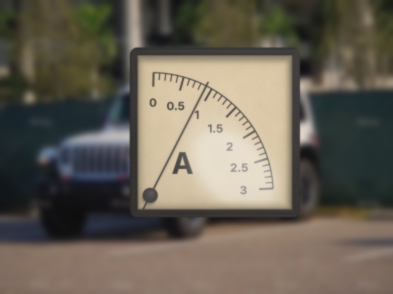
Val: 0.9 A
